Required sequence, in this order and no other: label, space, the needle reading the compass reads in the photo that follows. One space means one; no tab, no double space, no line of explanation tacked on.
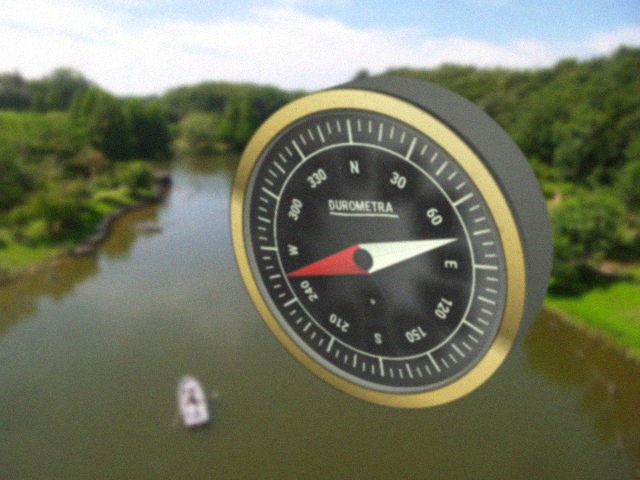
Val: 255 °
